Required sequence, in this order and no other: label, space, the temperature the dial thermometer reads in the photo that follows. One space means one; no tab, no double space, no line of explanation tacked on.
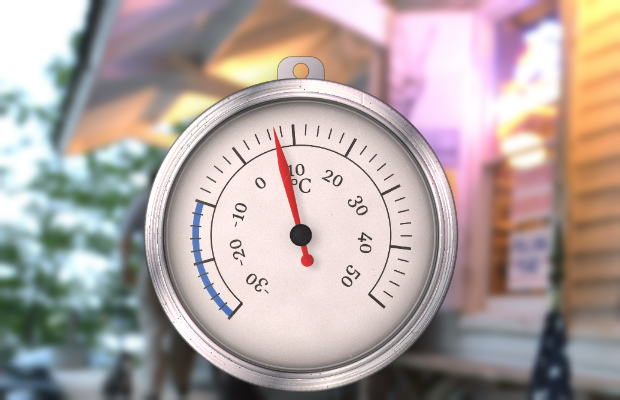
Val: 7 °C
